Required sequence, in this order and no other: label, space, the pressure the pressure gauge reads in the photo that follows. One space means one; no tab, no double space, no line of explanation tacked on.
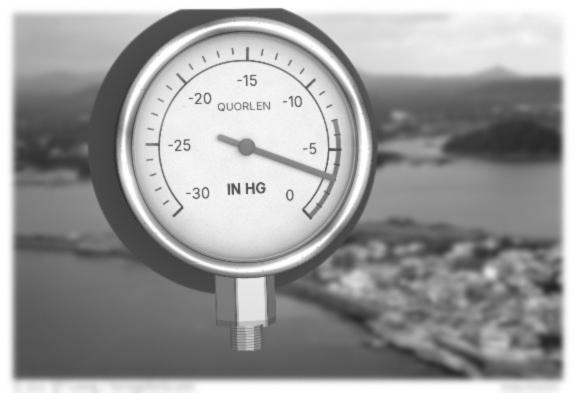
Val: -3 inHg
